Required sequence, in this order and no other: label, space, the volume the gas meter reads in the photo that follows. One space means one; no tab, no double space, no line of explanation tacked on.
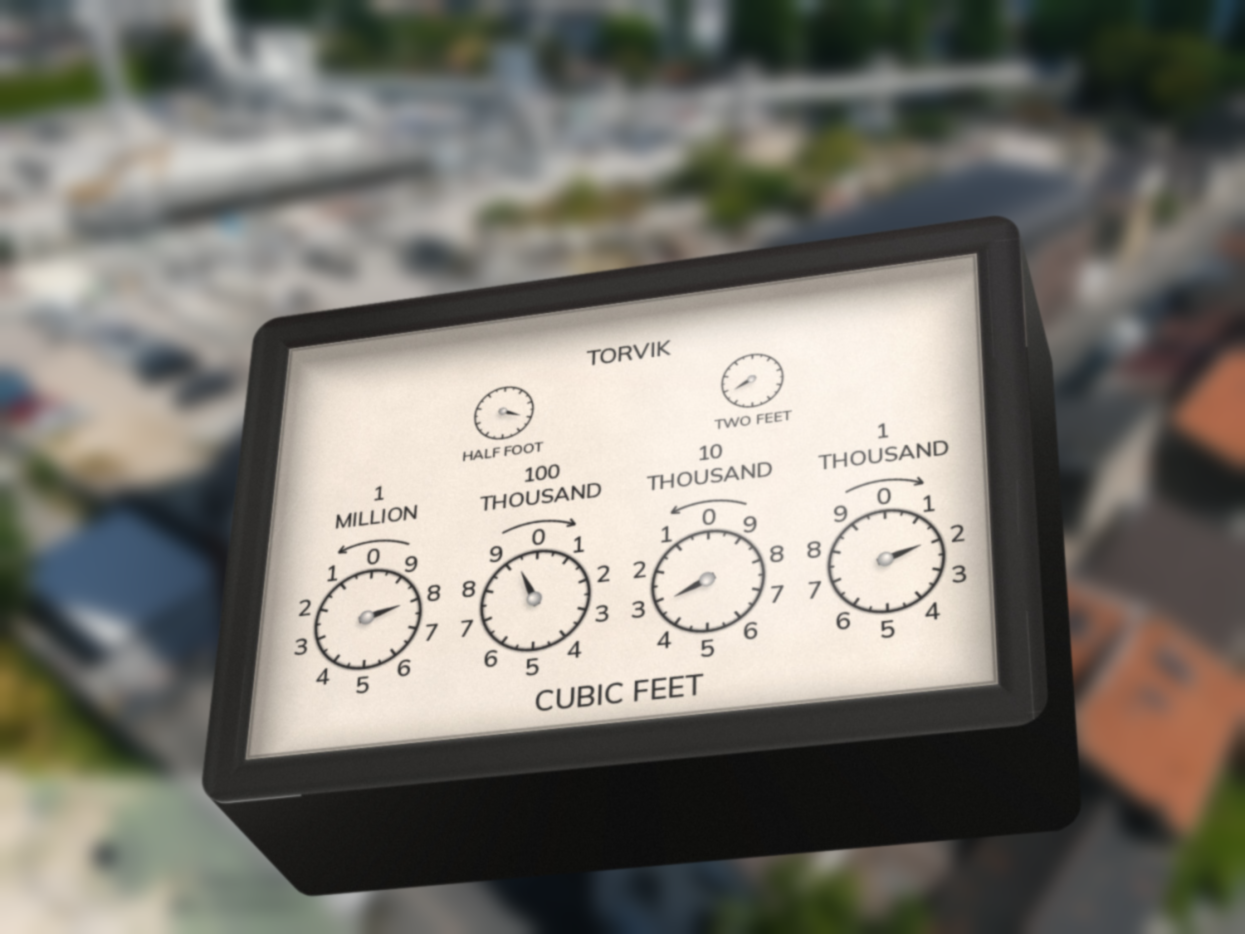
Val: 793200 ft³
